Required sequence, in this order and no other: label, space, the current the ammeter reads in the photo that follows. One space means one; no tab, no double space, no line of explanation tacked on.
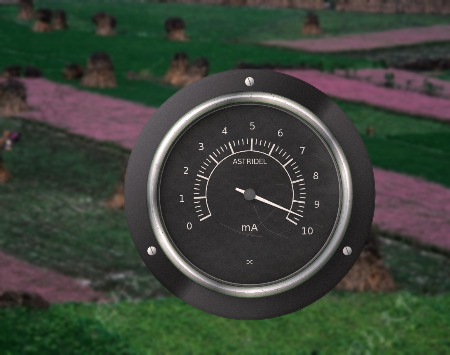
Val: 9.6 mA
